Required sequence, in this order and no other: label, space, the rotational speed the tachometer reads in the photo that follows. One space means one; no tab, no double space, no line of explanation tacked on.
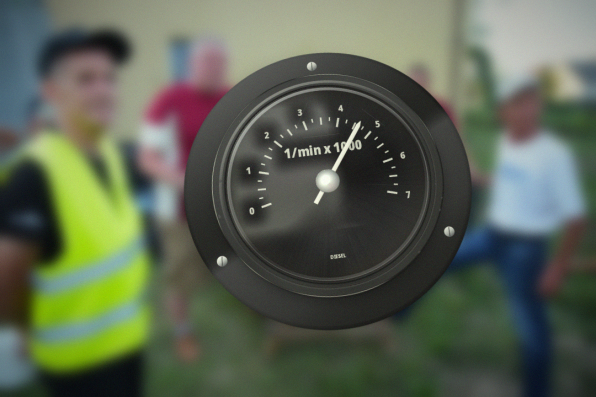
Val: 4625 rpm
